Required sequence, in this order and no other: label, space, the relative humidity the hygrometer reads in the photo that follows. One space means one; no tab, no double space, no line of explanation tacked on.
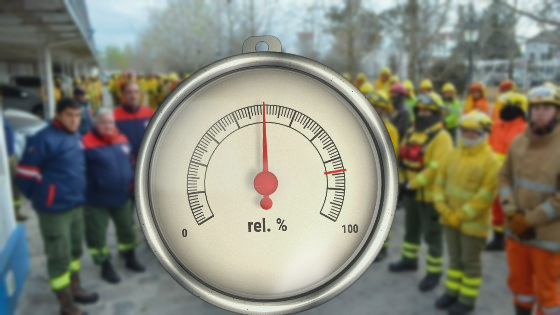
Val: 50 %
